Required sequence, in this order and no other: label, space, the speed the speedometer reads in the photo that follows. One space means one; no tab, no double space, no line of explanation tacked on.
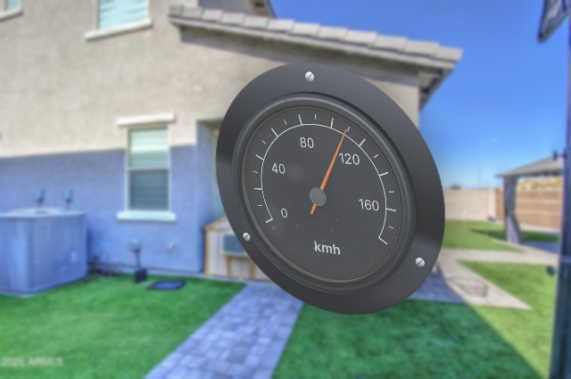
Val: 110 km/h
